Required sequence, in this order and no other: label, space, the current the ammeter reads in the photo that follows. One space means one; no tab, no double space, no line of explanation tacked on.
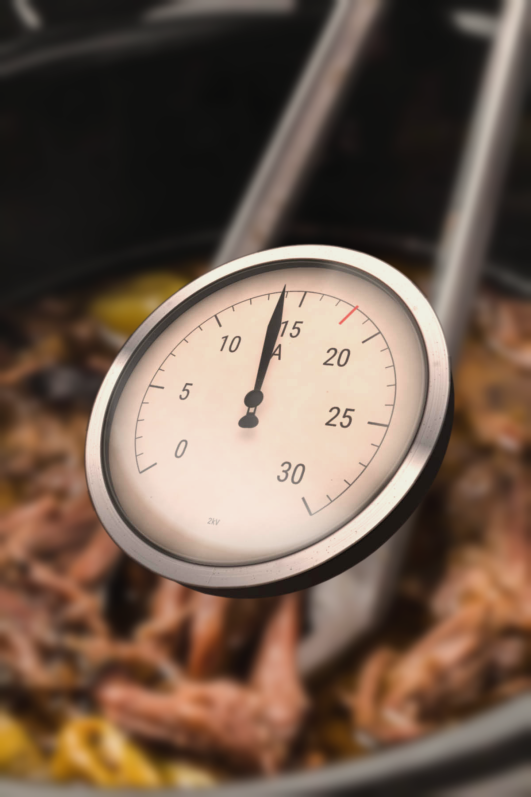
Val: 14 A
